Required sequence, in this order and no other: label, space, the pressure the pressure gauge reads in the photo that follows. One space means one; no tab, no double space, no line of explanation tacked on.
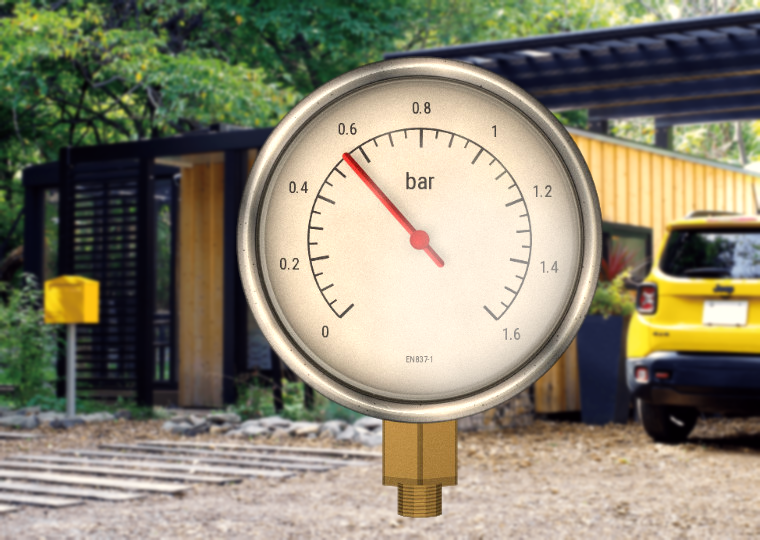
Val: 0.55 bar
